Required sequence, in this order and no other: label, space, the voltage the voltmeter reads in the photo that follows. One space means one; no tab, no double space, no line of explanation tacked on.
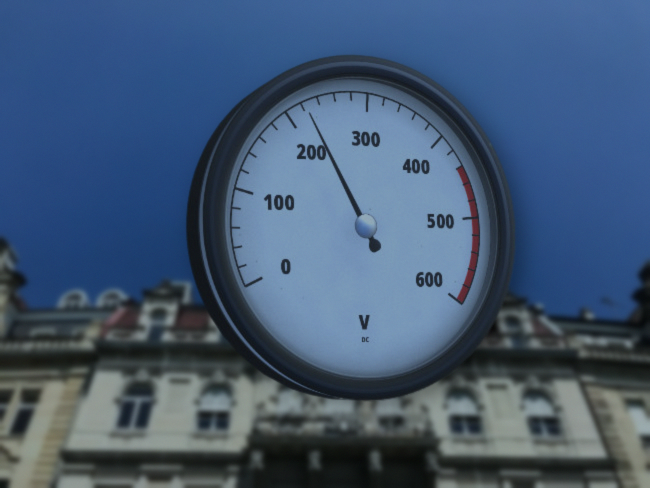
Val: 220 V
